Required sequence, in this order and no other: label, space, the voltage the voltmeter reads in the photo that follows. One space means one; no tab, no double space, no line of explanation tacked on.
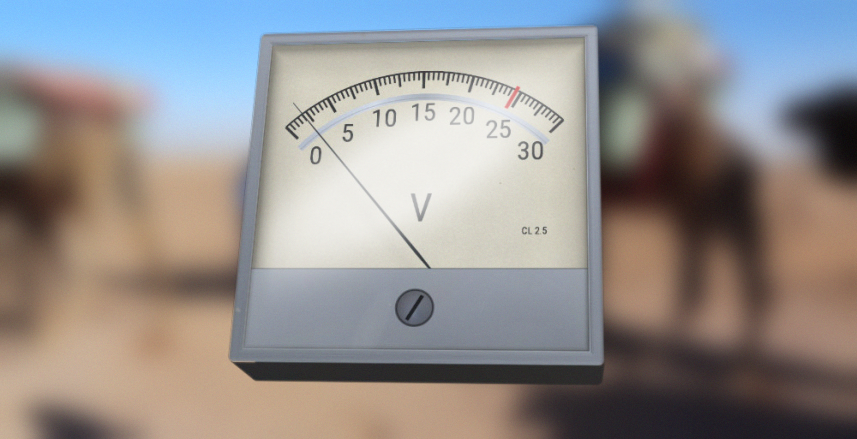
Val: 2 V
